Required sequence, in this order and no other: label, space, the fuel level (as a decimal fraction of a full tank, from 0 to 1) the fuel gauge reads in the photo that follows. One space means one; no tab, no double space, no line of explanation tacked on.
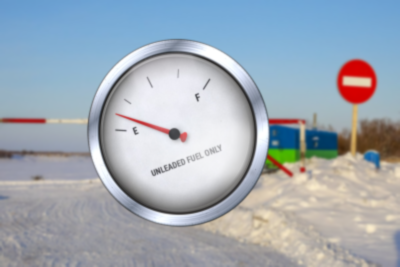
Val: 0.125
